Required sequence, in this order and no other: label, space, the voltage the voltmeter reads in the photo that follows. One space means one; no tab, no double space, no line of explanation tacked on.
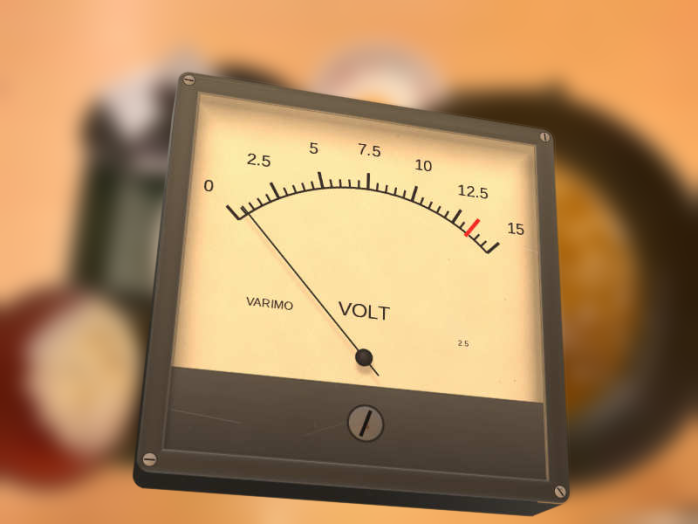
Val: 0.5 V
